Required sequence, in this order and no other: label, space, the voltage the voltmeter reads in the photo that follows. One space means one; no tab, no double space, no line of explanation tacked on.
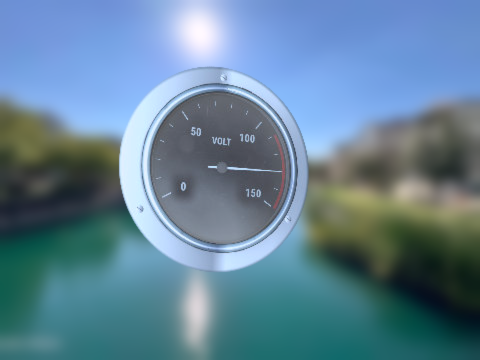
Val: 130 V
